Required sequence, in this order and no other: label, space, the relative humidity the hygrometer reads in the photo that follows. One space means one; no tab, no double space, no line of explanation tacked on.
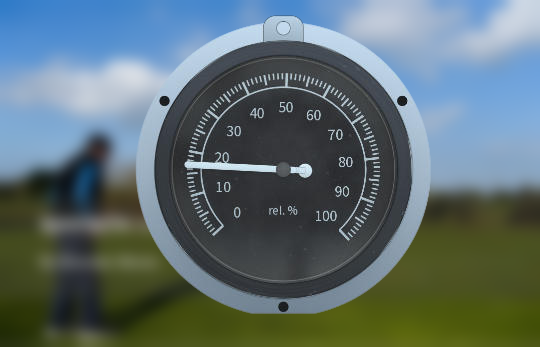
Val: 17 %
